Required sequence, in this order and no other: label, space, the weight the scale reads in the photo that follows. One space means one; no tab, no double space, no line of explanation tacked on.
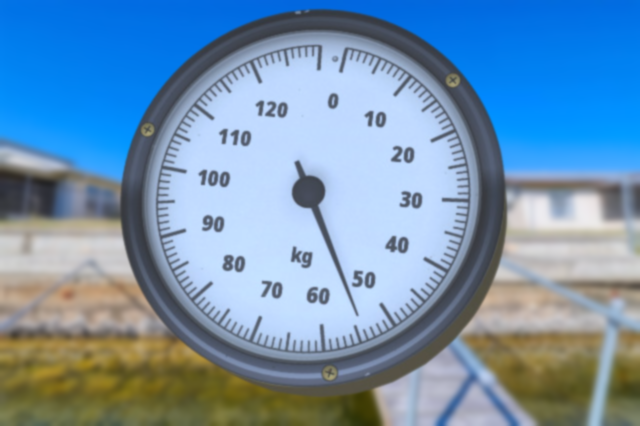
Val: 54 kg
